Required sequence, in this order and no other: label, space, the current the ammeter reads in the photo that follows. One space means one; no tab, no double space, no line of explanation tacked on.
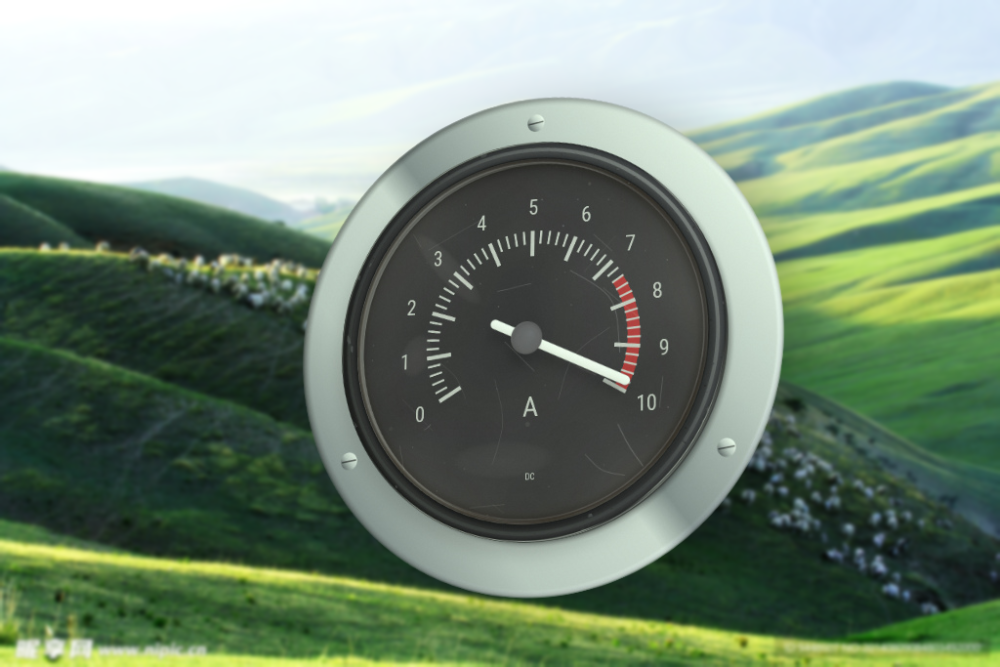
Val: 9.8 A
